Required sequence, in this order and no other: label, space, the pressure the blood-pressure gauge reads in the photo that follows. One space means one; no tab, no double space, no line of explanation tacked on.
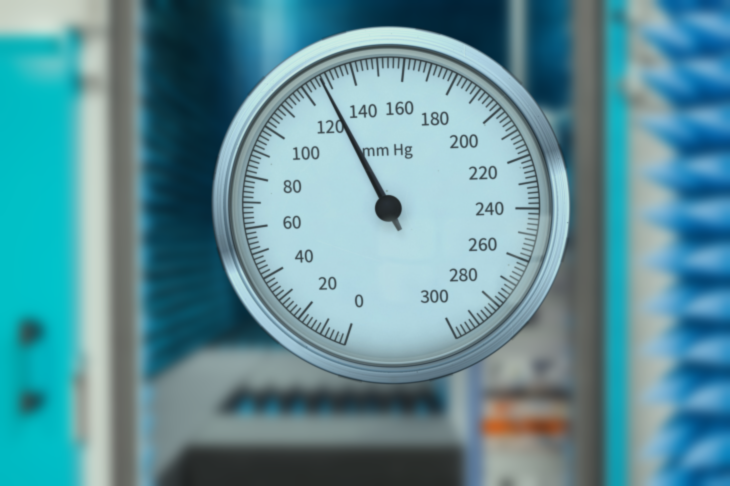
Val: 128 mmHg
